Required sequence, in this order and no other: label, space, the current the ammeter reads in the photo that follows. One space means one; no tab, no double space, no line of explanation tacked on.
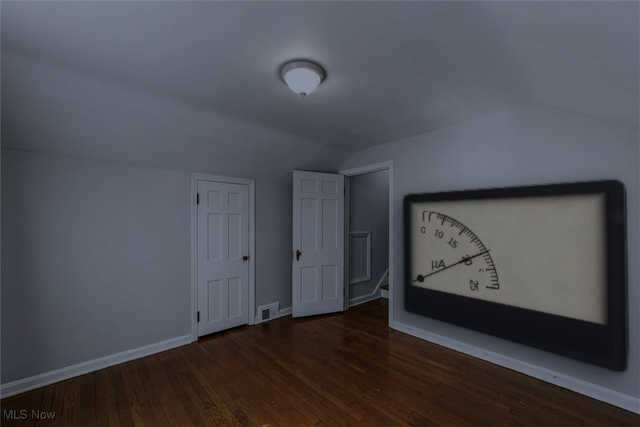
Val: 20 µA
